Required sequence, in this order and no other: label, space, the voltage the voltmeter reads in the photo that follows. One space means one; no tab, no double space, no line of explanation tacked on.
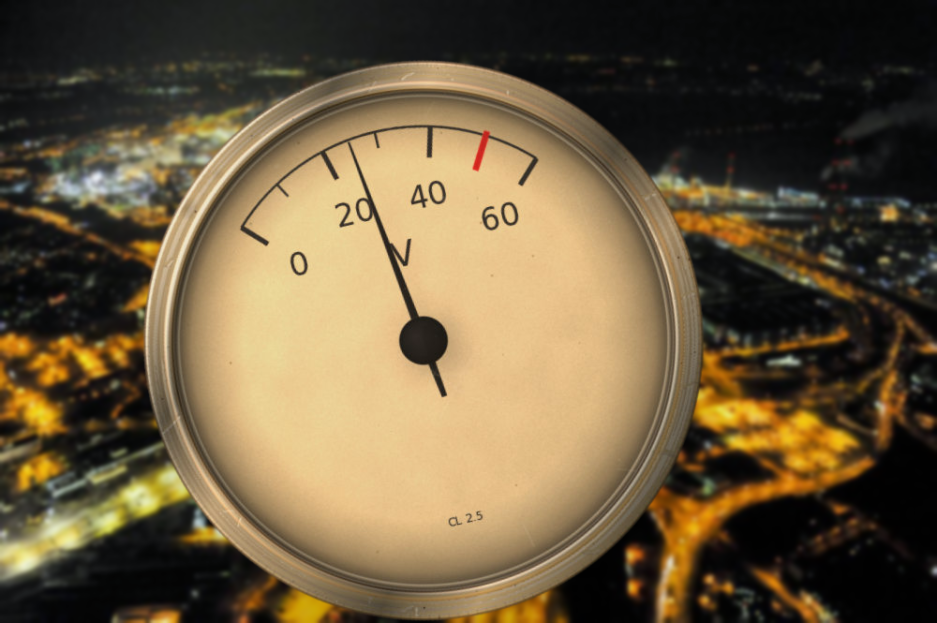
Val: 25 V
